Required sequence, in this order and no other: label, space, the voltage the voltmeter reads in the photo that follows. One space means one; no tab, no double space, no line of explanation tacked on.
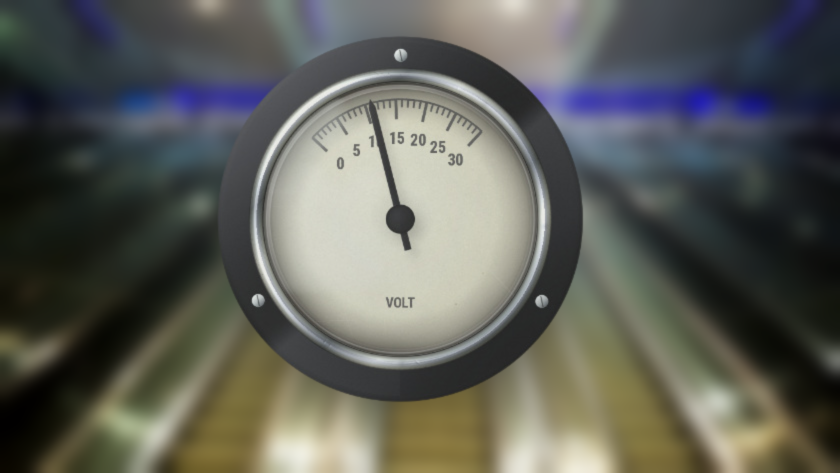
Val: 11 V
